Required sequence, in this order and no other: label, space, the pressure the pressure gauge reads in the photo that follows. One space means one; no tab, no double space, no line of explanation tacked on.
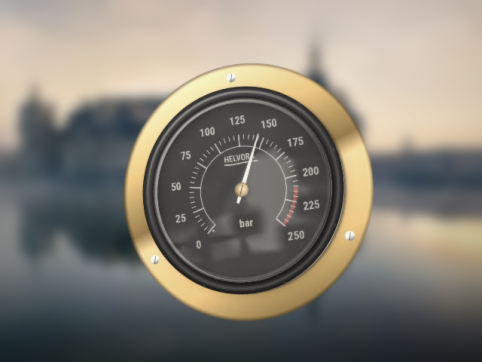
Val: 145 bar
